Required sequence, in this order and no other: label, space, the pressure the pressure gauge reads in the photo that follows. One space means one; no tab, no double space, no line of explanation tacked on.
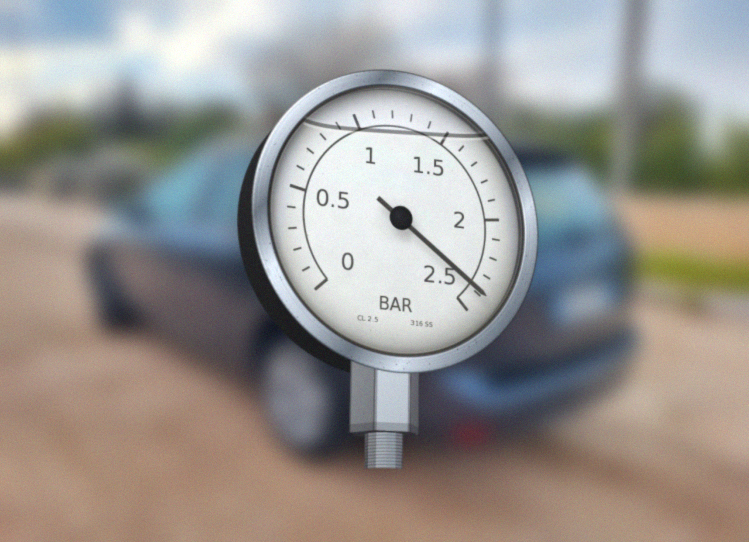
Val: 2.4 bar
